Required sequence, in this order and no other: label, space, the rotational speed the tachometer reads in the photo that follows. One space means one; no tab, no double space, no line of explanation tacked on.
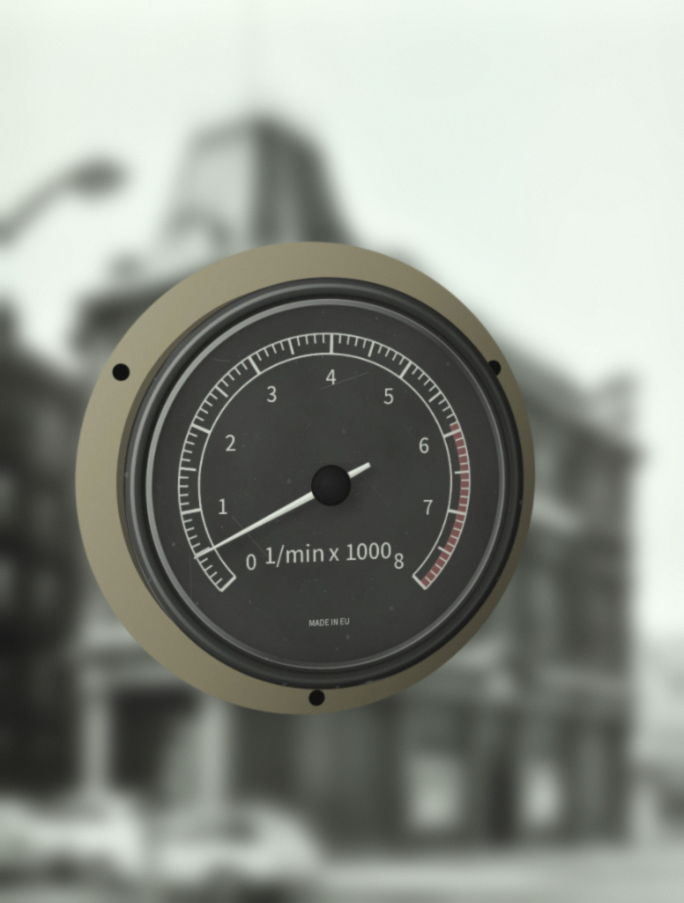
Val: 500 rpm
